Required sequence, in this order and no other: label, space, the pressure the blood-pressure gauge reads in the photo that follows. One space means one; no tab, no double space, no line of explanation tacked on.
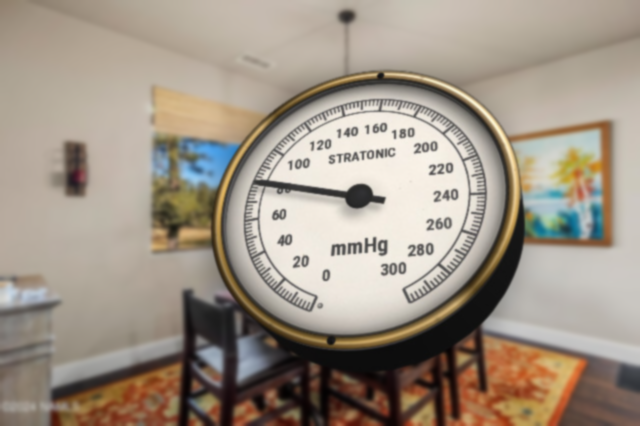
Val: 80 mmHg
